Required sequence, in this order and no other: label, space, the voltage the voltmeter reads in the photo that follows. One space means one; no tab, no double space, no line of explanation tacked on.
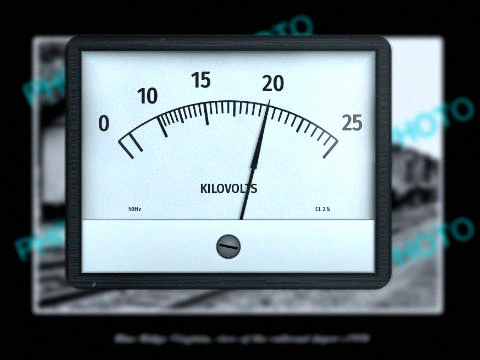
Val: 20 kV
